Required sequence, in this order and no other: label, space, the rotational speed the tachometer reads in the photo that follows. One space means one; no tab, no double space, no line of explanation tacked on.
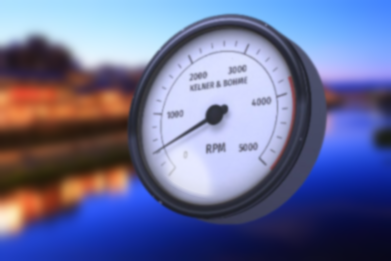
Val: 400 rpm
